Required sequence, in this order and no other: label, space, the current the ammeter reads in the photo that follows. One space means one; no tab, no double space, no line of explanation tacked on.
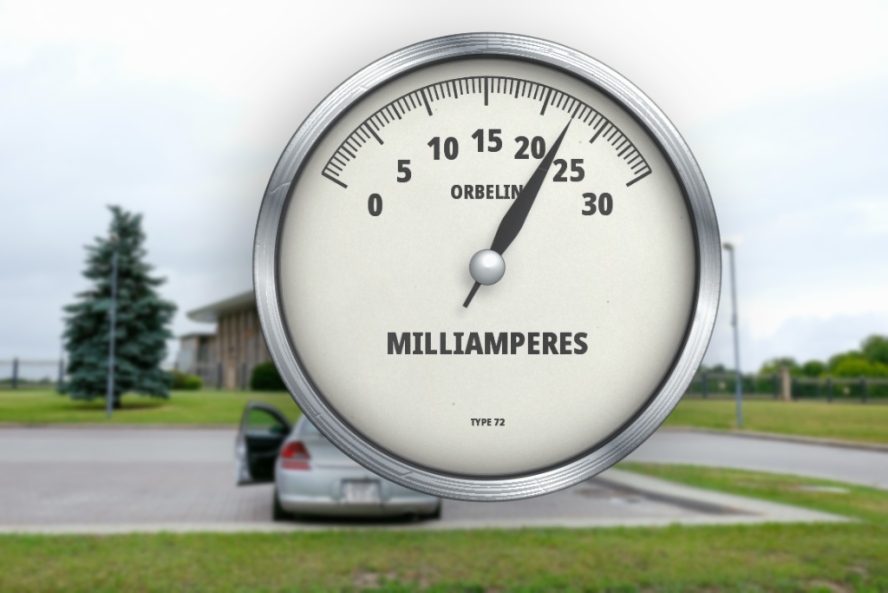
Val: 22.5 mA
